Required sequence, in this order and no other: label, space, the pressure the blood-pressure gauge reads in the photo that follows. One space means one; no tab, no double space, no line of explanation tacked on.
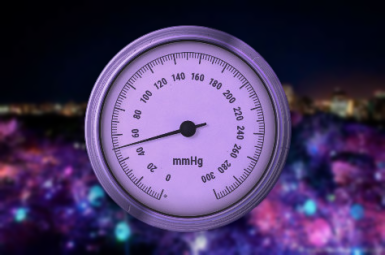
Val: 50 mmHg
